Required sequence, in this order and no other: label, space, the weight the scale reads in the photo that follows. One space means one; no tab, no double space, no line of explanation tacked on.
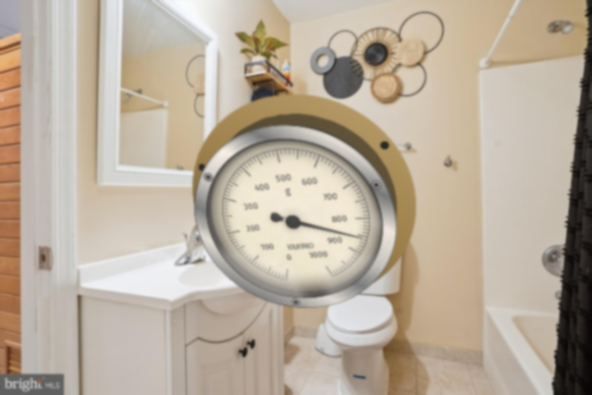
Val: 850 g
